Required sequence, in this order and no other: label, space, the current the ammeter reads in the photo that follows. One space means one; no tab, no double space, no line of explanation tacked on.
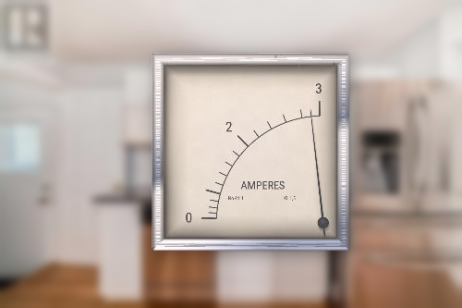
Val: 2.9 A
